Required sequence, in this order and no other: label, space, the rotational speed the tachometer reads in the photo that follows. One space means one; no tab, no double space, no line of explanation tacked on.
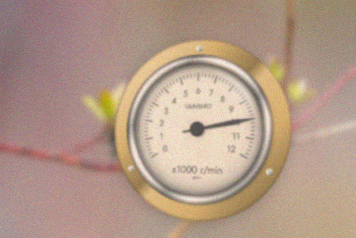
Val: 10000 rpm
